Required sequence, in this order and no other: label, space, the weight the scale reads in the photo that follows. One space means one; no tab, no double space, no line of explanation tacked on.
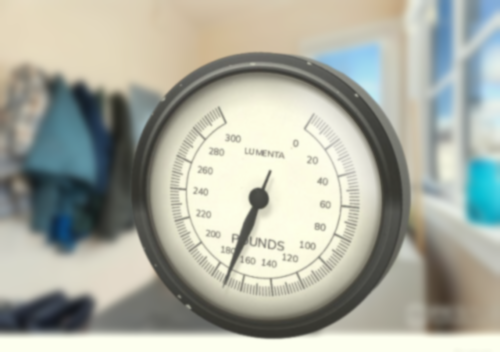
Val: 170 lb
